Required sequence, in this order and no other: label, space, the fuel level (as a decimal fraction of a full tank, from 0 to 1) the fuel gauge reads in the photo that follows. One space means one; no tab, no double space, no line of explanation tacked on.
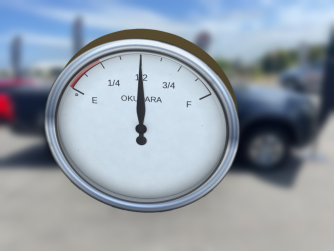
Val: 0.5
